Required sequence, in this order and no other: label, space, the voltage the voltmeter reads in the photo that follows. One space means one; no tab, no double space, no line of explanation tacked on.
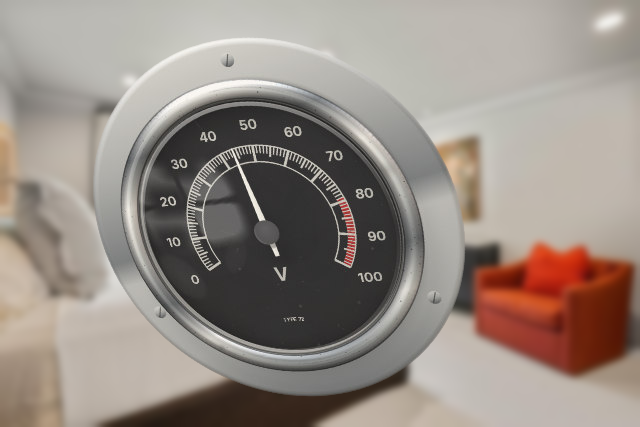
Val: 45 V
